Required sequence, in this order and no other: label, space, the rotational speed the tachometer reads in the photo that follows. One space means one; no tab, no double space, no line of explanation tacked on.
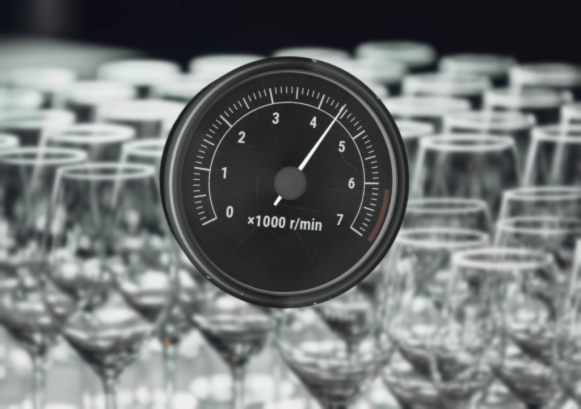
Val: 4400 rpm
